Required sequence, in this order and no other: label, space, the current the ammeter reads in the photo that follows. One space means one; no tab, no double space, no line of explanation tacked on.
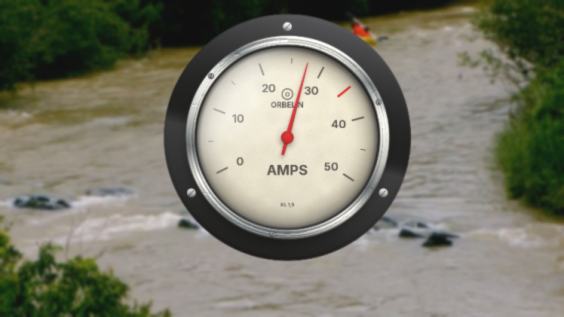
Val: 27.5 A
